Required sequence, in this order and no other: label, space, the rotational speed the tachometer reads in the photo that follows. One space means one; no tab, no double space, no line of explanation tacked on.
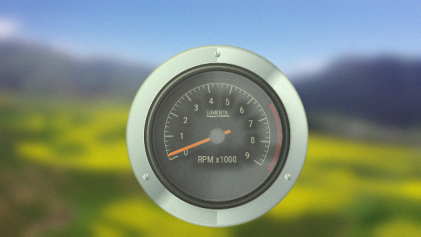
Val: 200 rpm
